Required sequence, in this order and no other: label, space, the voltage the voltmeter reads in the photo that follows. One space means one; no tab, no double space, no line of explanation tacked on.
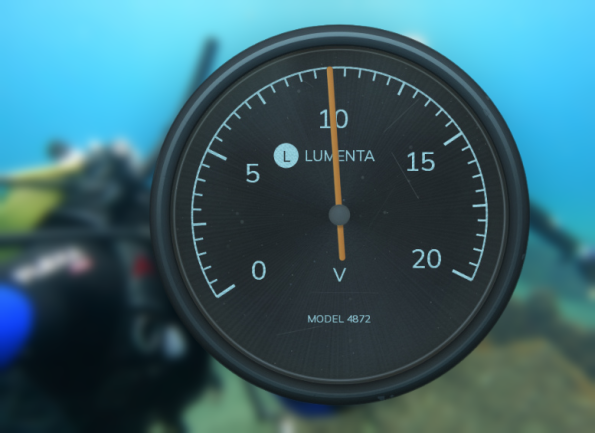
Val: 10 V
